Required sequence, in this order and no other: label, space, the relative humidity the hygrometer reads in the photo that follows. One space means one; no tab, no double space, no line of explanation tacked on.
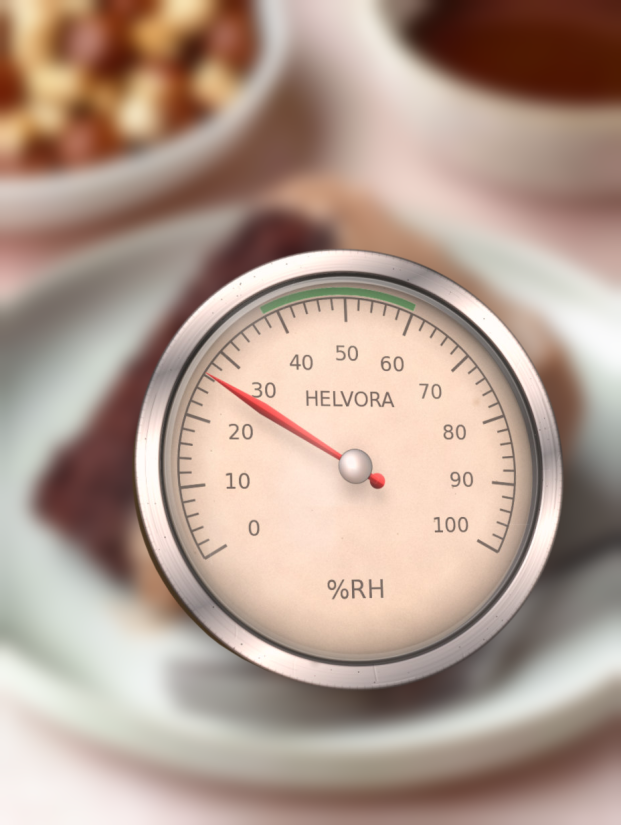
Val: 26 %
